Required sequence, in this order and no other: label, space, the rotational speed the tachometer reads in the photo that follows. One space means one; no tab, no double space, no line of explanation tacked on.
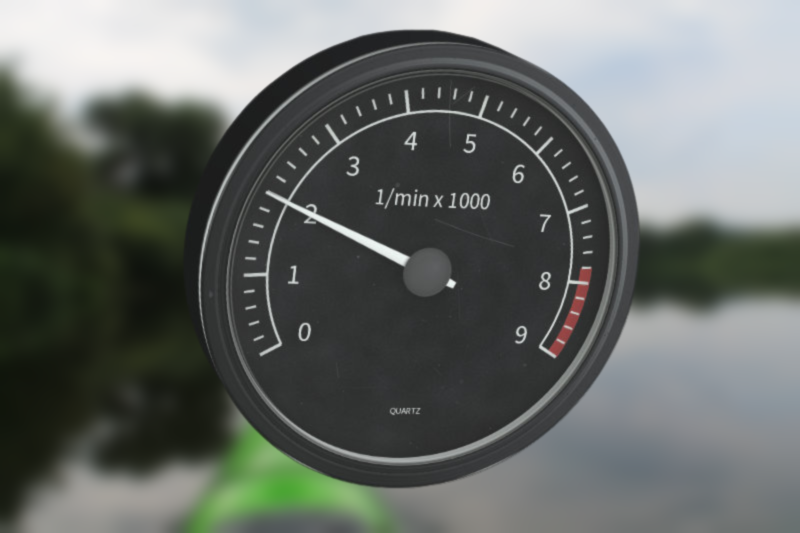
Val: 2000 rpm
